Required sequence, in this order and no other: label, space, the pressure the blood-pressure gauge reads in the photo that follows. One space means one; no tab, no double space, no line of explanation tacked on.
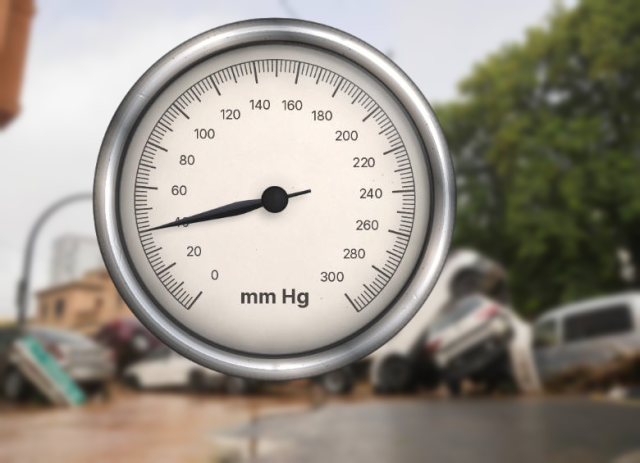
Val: 40 mmHg
